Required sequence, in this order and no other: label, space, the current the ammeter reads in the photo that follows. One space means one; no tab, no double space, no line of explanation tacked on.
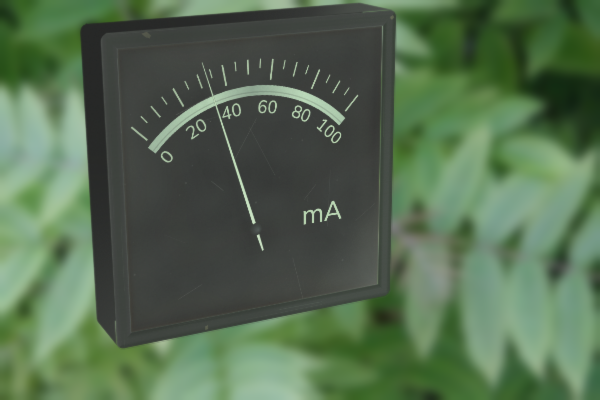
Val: 32.5 mA
